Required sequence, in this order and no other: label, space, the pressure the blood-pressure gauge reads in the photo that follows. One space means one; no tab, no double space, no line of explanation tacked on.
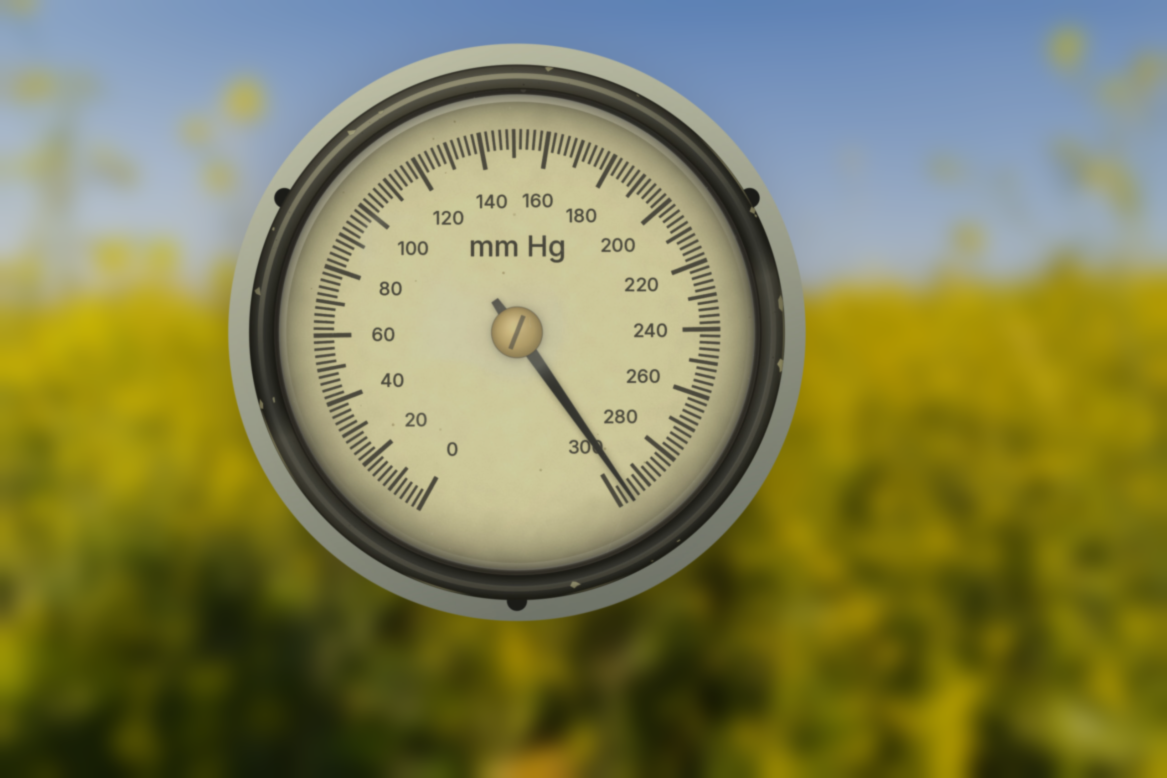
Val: 296 mmHg
